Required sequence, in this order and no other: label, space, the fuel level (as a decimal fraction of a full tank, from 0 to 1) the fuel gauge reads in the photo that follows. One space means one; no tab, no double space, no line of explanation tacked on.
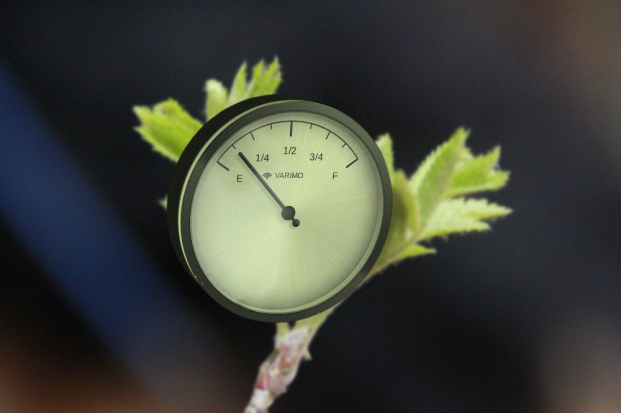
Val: 0.125
